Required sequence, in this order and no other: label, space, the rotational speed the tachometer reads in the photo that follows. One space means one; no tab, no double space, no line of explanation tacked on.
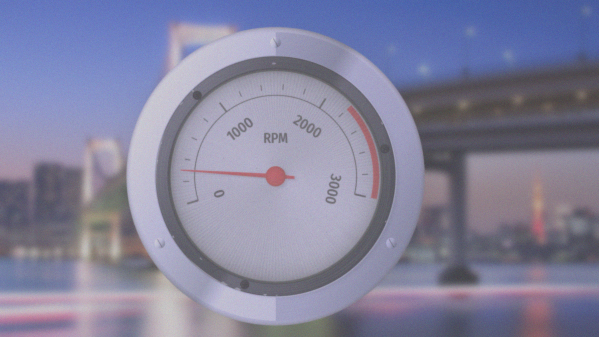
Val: 300 rpm
